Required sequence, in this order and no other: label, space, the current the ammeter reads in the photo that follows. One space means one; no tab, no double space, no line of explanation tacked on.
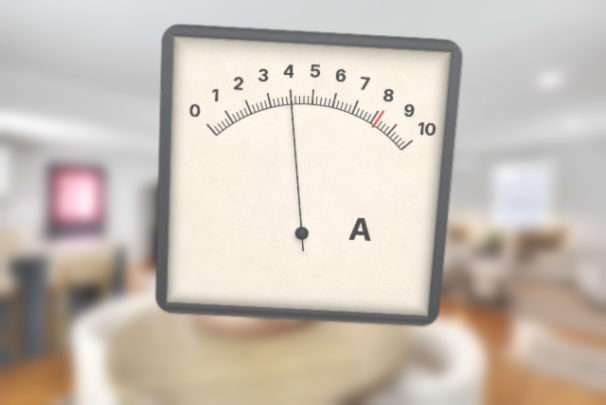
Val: 4 A
